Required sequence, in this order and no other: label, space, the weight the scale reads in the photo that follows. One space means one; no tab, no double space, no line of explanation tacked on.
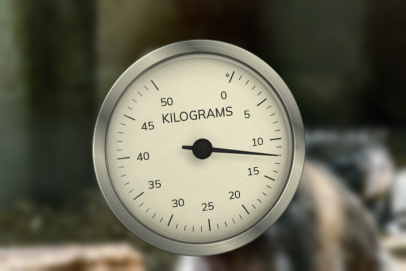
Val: 12 kg
